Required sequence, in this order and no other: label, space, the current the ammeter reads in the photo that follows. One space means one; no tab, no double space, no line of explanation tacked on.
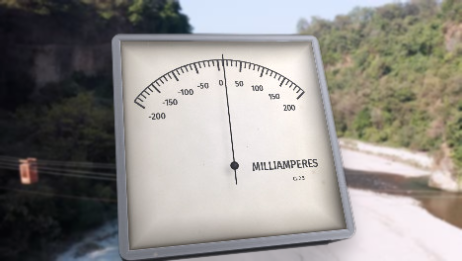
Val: 10 mA
